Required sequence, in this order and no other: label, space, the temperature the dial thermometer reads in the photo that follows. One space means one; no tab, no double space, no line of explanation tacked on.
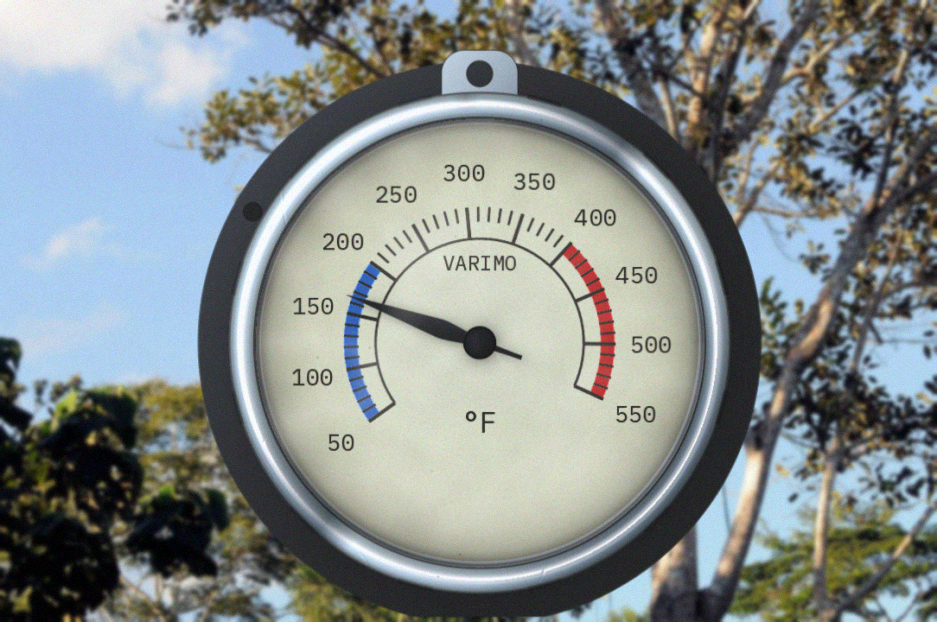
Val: 165 °F
